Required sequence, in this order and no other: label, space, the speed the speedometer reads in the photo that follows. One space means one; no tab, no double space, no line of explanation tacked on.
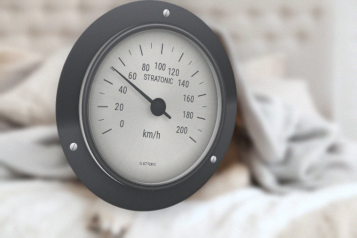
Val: 50 km/h
